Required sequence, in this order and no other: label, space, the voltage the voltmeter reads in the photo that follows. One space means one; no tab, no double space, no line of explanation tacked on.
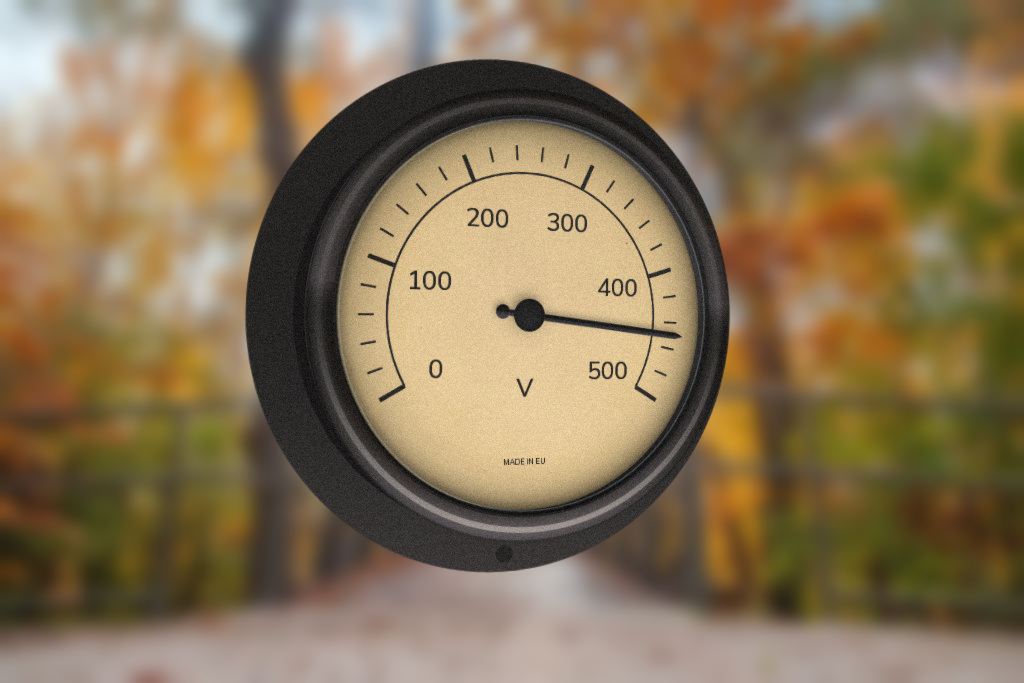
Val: 450 V
